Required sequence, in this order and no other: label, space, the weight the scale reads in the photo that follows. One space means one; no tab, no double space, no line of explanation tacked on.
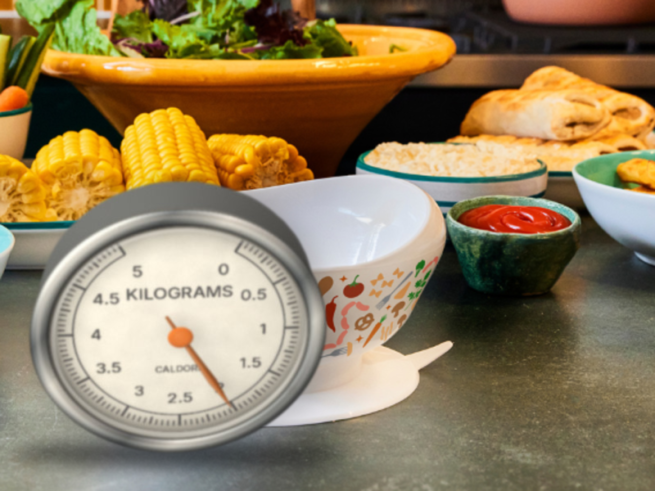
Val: 2 kg
